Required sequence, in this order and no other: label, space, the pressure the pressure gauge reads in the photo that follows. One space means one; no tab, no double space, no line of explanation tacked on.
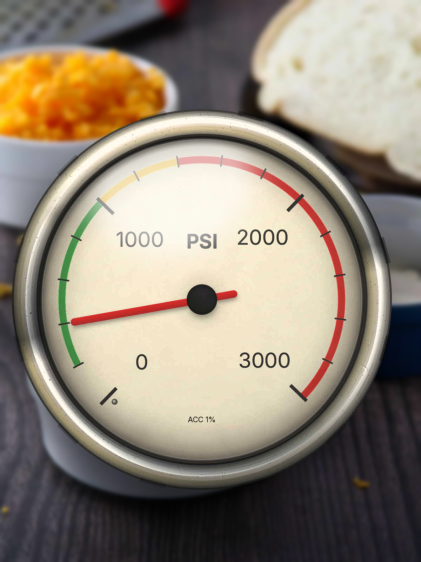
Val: 400 psi
